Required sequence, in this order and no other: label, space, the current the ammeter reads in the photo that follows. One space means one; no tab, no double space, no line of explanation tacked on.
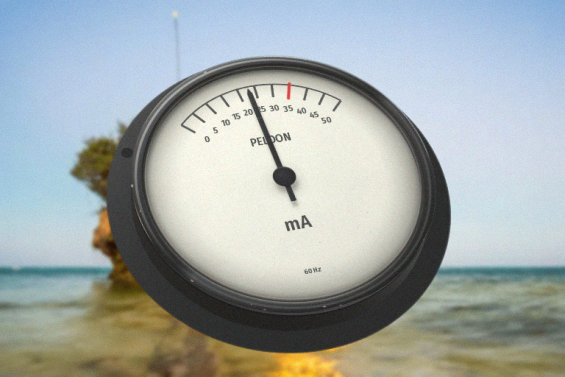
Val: 22.5 mA
